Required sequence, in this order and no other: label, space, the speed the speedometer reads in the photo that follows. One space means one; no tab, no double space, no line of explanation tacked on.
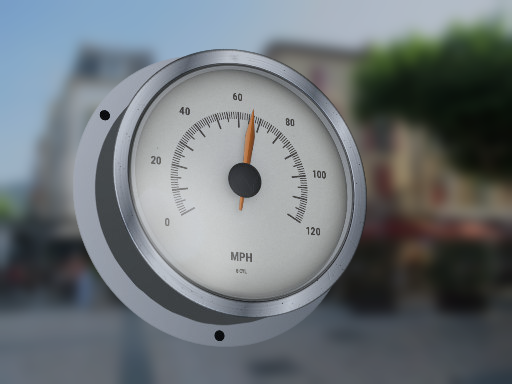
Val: 65 mph
